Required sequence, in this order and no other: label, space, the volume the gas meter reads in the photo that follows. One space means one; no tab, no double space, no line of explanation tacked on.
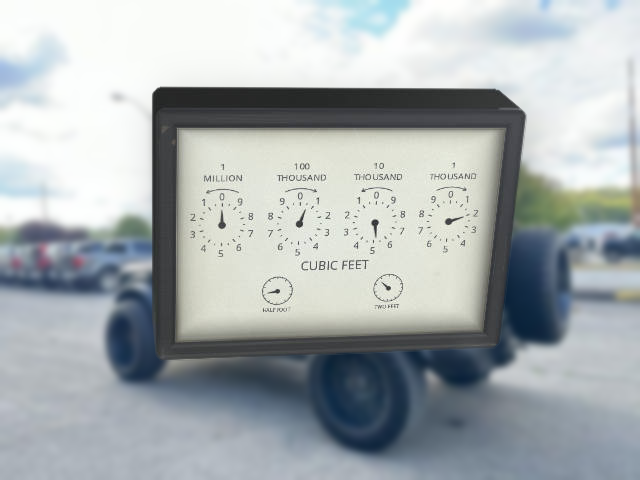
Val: 5200 ft³
